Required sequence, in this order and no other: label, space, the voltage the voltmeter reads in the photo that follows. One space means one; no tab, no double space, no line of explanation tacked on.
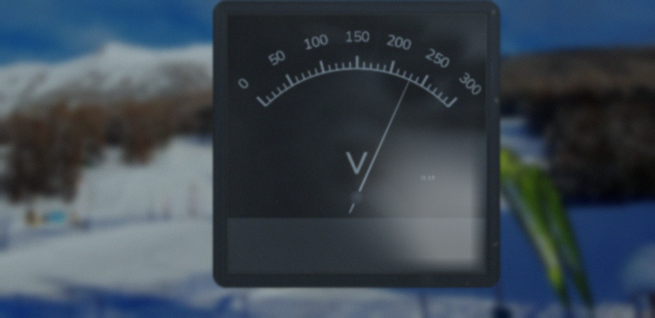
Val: 230 V
